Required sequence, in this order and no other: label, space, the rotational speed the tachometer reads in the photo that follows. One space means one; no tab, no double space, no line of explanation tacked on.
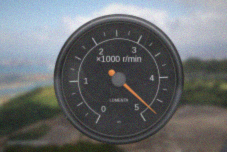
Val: 4750 rpm
